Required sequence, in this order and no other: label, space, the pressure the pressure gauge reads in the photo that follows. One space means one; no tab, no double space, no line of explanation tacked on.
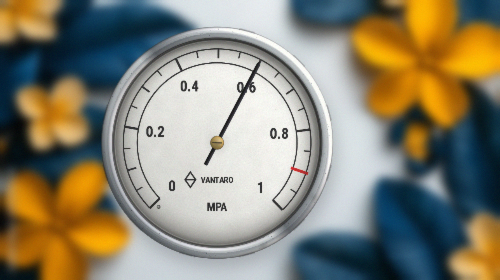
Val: 0.6 MPa
